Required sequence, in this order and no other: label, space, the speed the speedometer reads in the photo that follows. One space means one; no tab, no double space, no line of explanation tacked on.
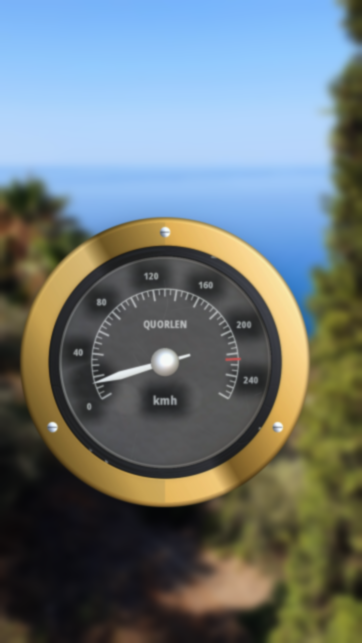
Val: 15 km/h
